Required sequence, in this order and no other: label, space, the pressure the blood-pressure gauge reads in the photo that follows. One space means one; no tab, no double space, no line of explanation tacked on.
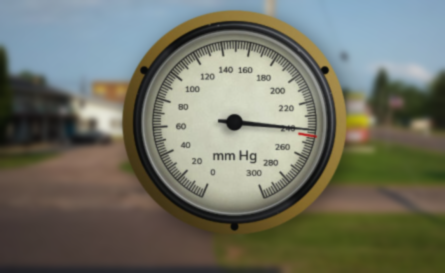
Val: 240 mmHg
